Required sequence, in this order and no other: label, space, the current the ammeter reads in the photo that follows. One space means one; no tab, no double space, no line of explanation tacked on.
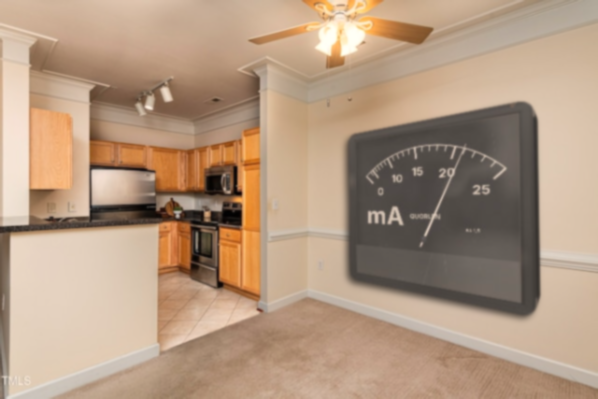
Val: 21 mA
